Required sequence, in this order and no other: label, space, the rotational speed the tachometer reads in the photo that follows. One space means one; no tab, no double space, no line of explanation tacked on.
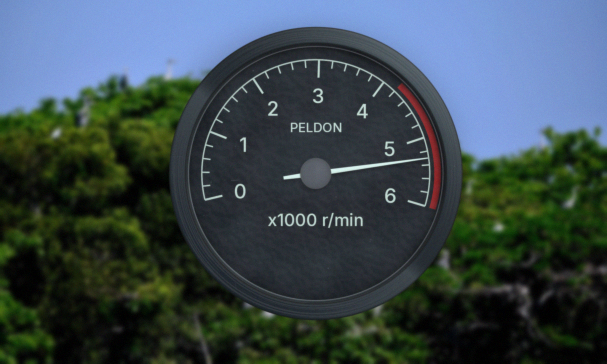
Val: 5300 rpm
